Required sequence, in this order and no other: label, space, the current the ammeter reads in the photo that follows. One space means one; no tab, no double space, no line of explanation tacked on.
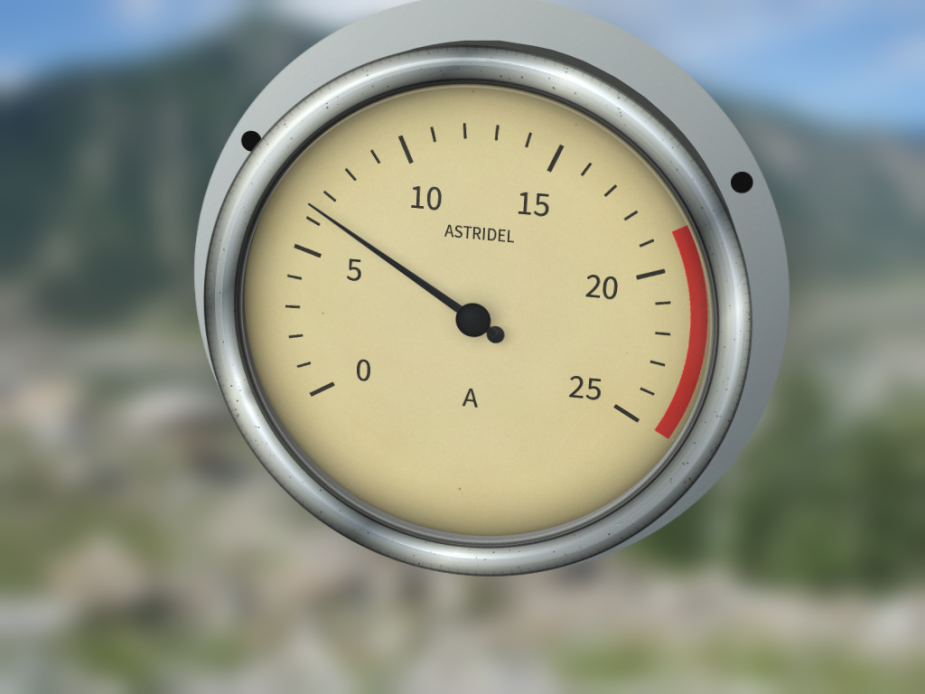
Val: 6.5 A
